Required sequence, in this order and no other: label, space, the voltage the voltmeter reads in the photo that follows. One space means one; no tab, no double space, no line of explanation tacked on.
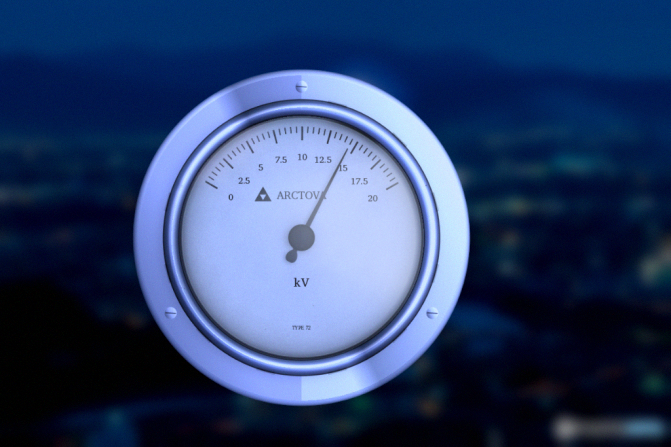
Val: 14.5 kV
